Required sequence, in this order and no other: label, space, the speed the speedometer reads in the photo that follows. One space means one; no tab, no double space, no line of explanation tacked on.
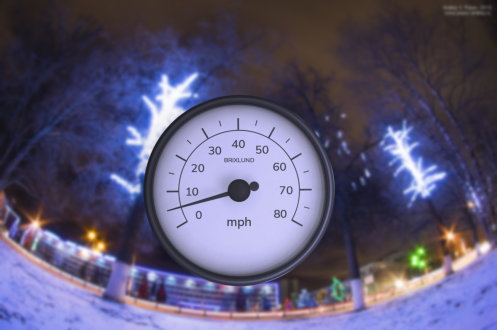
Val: 5 mph
